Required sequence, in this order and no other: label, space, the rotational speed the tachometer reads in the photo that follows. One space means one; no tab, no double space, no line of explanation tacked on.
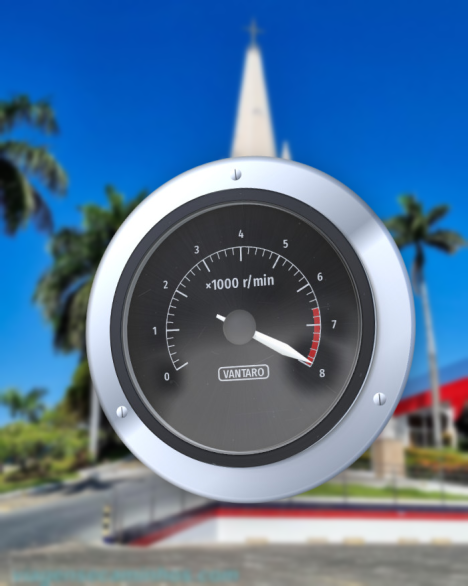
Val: 7900 rpm
